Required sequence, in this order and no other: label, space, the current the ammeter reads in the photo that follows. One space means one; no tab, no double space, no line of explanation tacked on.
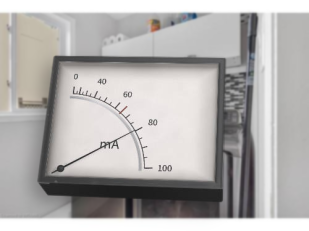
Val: 80 mA
